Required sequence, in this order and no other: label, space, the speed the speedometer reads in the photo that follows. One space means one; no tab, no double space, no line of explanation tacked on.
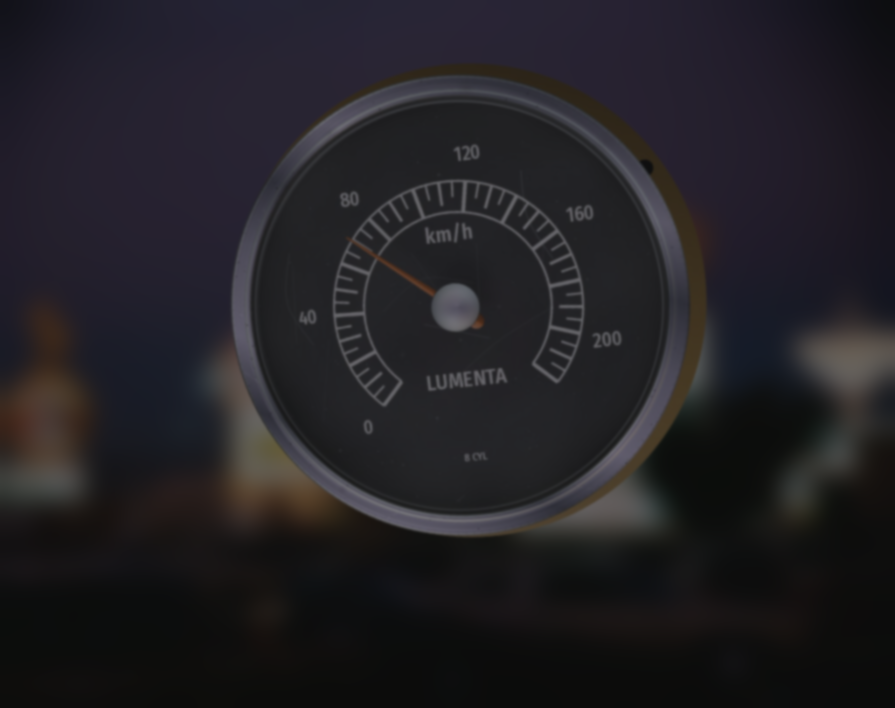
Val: 70 km/h
